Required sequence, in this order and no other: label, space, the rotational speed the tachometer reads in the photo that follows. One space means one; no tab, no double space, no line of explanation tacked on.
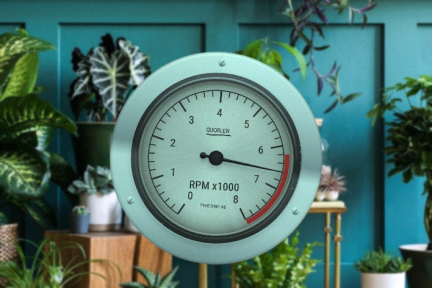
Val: 6600 rpm
